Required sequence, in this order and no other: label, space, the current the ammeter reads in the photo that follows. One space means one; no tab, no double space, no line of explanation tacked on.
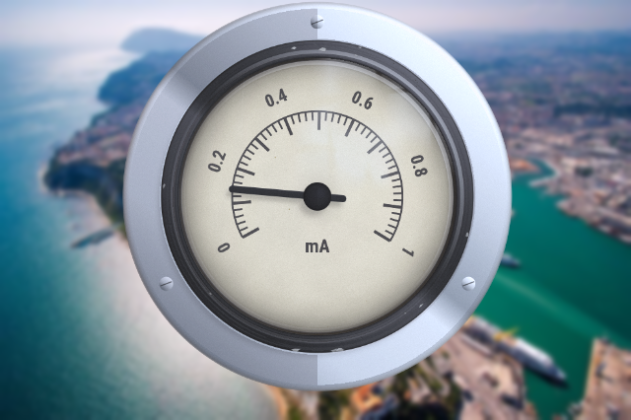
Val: 0.14 mA
